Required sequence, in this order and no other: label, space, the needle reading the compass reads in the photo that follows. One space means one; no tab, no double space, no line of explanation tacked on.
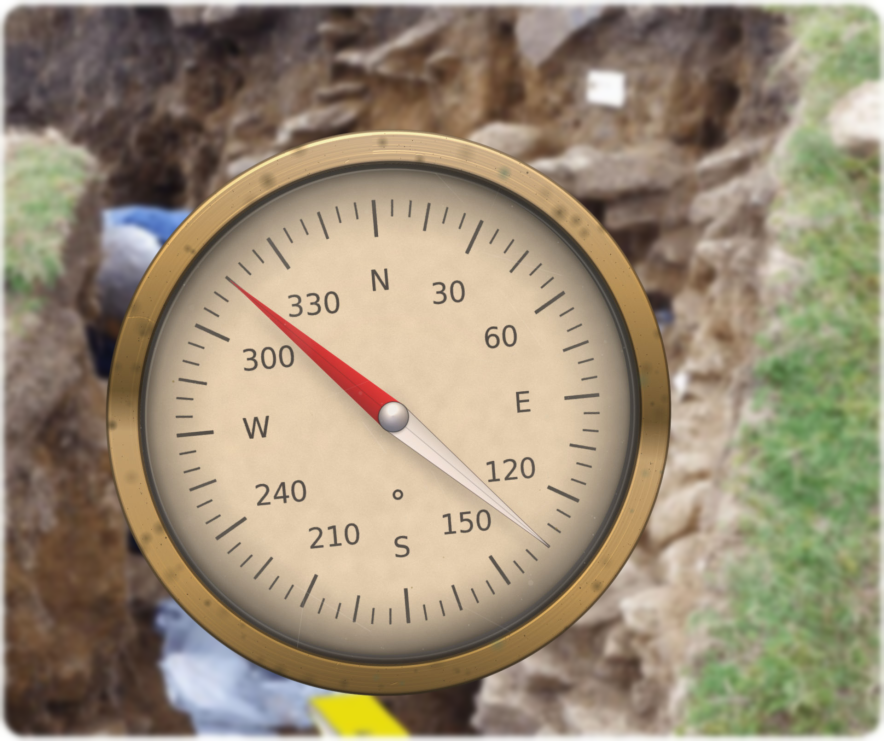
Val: 315 °
